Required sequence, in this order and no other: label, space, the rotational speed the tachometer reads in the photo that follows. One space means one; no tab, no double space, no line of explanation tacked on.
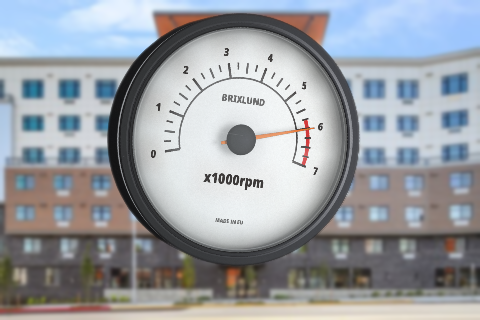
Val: 6000 rpm
